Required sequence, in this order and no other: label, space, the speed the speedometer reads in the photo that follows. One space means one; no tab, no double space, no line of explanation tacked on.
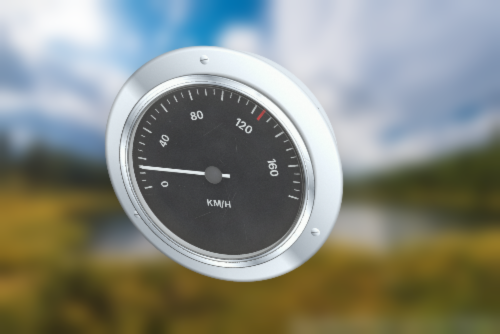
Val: 15 km/h
